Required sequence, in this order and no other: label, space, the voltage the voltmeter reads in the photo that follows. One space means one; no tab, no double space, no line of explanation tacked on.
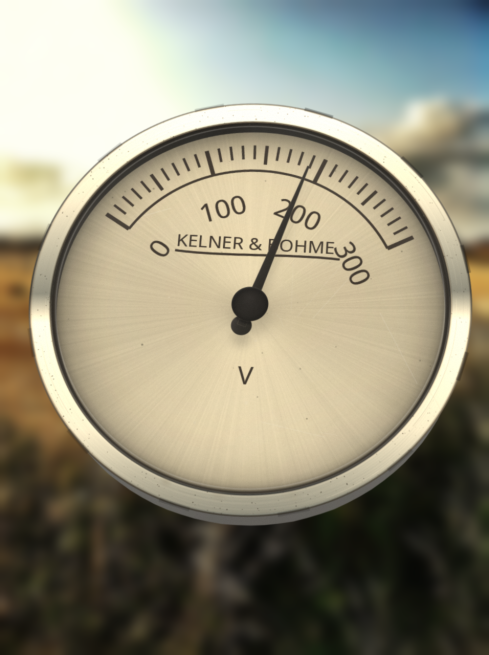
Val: 190 V
